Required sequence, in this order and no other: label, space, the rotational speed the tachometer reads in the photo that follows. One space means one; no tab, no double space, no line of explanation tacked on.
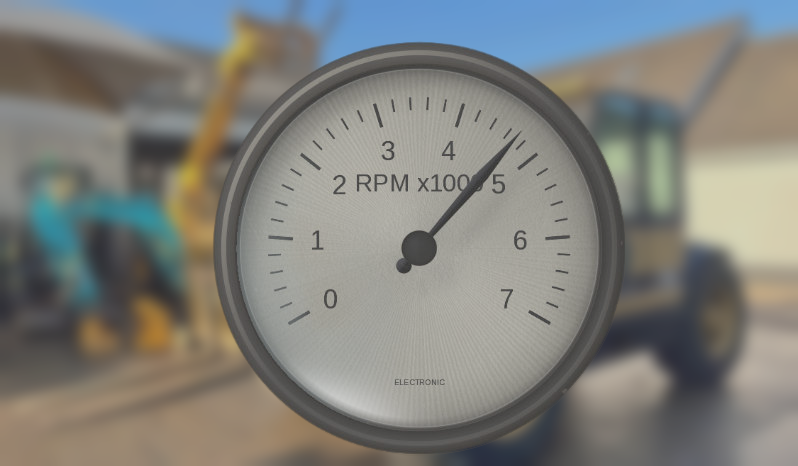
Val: 4700 rpm
